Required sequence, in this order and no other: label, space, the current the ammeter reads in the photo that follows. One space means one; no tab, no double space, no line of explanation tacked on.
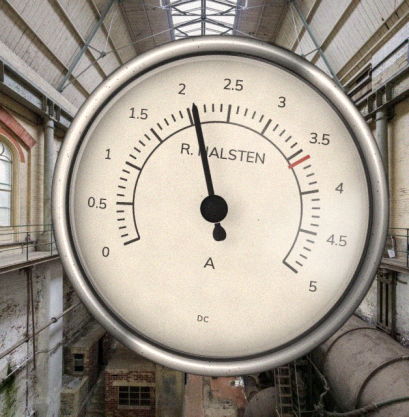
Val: 2.1 A
